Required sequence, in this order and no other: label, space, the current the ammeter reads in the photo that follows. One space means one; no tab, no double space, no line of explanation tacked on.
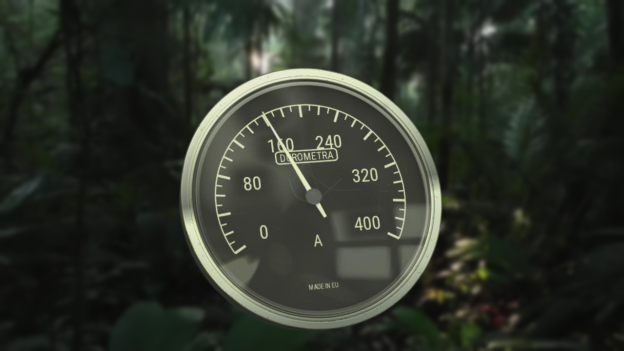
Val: 160 A
